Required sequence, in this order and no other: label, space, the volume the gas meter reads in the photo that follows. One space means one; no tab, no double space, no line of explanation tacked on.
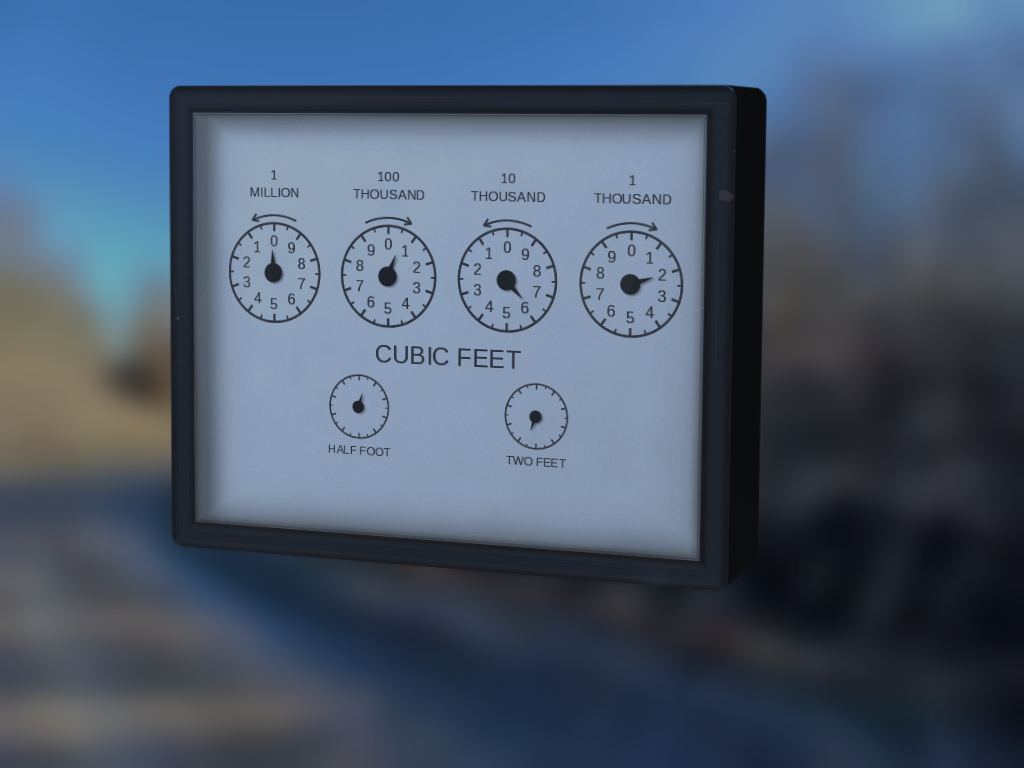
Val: 6200 ft³
